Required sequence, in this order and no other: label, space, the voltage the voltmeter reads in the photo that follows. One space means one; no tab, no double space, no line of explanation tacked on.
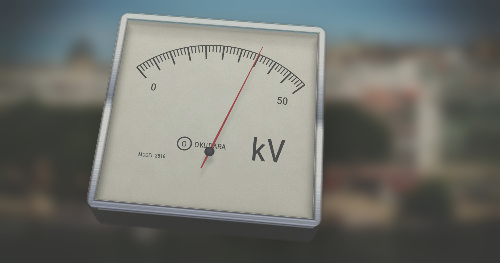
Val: 35 kV
